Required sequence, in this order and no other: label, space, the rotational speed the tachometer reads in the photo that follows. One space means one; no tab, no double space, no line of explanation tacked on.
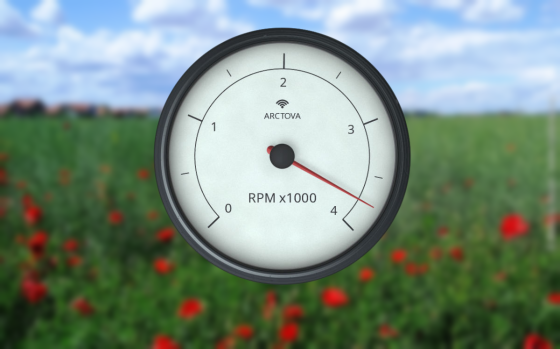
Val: 3750 rpm
